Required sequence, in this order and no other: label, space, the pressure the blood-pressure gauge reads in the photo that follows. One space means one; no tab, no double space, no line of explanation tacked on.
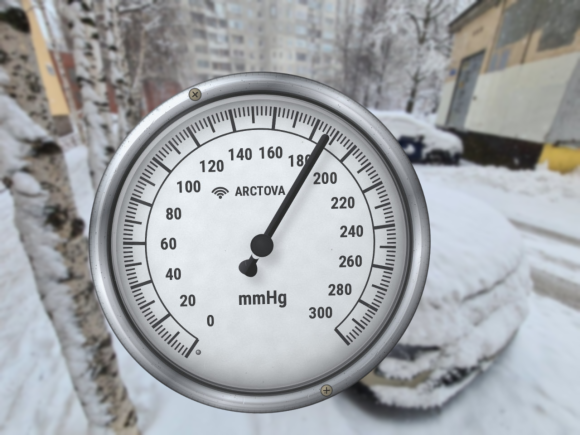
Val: 186 mmHg
